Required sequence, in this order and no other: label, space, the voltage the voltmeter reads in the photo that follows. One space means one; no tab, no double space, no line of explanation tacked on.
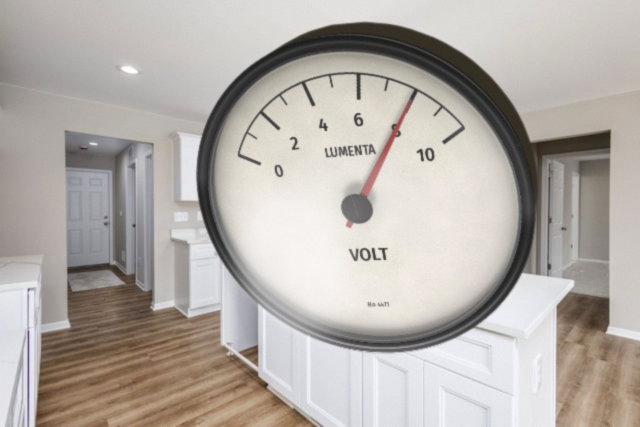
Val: 8 V
